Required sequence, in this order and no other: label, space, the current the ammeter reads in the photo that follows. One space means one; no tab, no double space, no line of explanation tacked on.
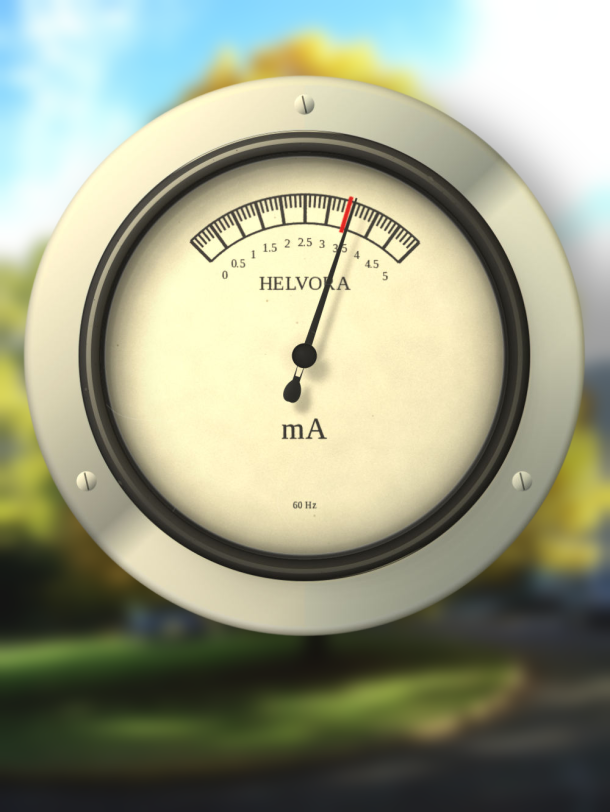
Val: 3.5 mA
